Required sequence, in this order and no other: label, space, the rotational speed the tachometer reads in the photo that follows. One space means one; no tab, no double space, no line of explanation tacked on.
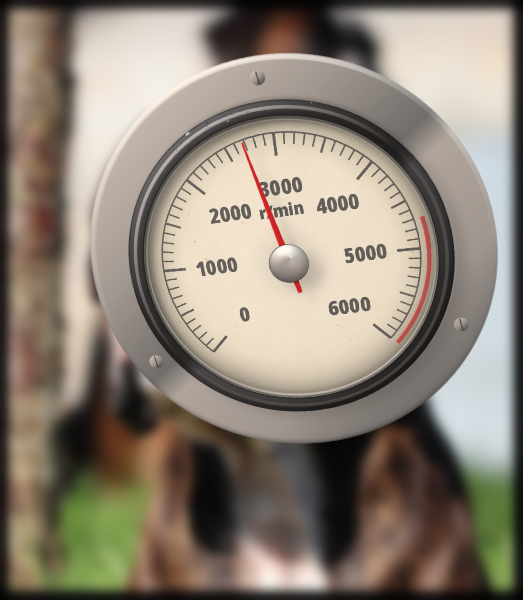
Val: 2700 rpm
